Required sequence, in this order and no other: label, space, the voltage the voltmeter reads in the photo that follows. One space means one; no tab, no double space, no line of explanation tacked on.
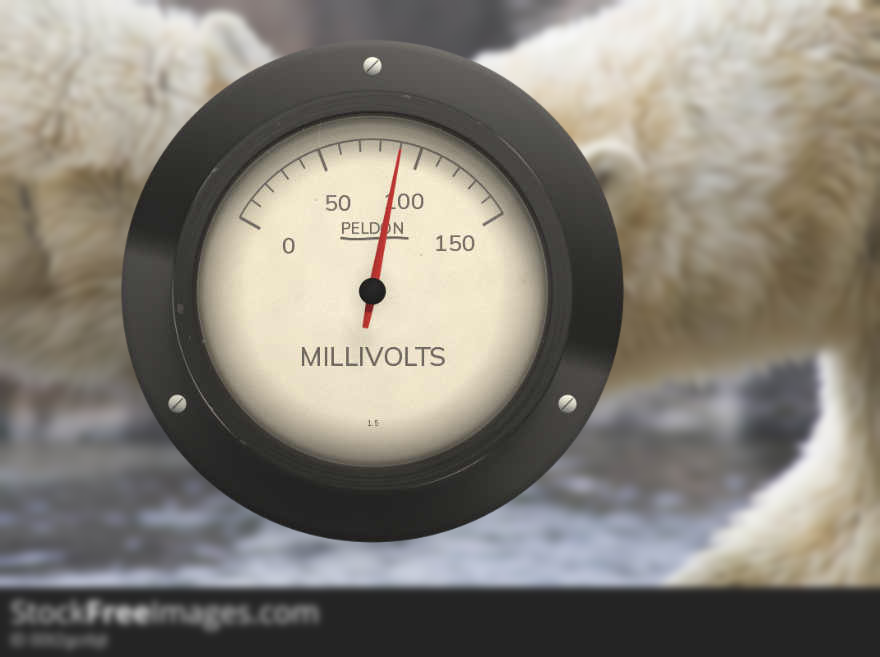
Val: 90 mV
